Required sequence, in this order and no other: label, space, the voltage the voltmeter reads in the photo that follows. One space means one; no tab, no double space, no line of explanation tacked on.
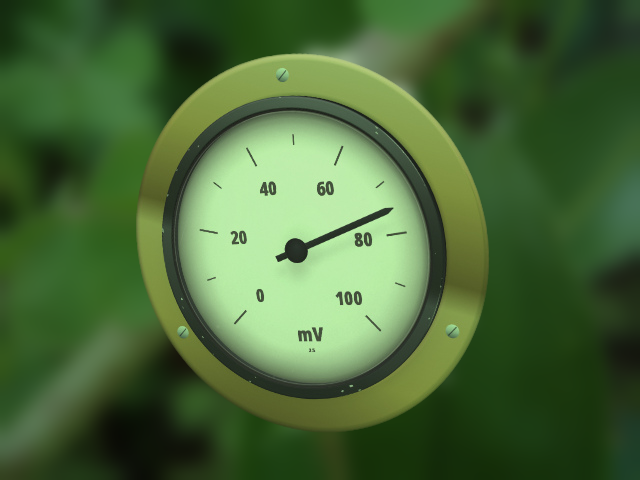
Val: 75 mV
